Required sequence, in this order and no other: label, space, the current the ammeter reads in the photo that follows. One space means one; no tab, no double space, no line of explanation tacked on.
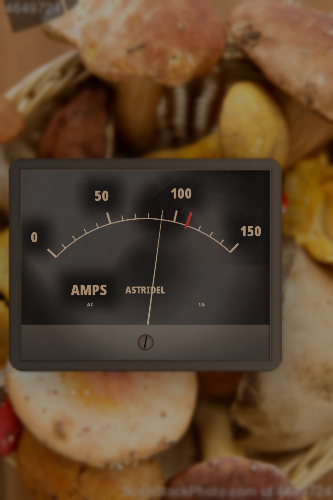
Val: 90 A
